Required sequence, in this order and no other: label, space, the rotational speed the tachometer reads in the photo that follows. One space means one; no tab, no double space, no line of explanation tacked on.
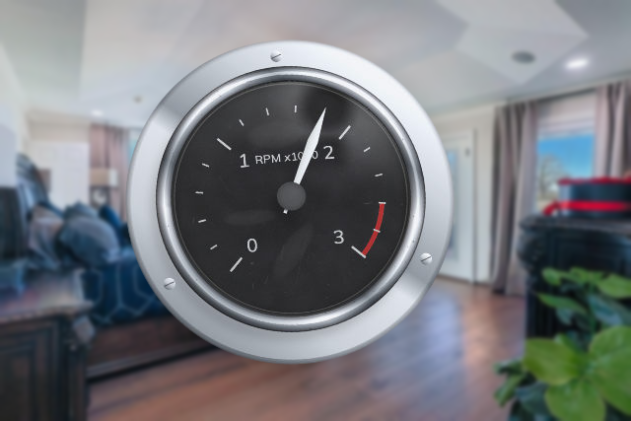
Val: 1800 rpm
